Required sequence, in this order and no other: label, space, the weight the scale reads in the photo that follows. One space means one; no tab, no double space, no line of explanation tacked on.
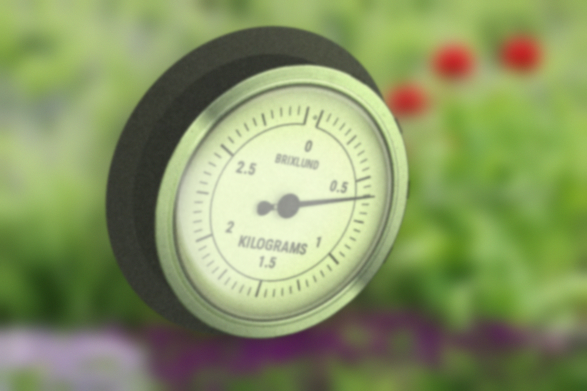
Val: 0.6 kg
